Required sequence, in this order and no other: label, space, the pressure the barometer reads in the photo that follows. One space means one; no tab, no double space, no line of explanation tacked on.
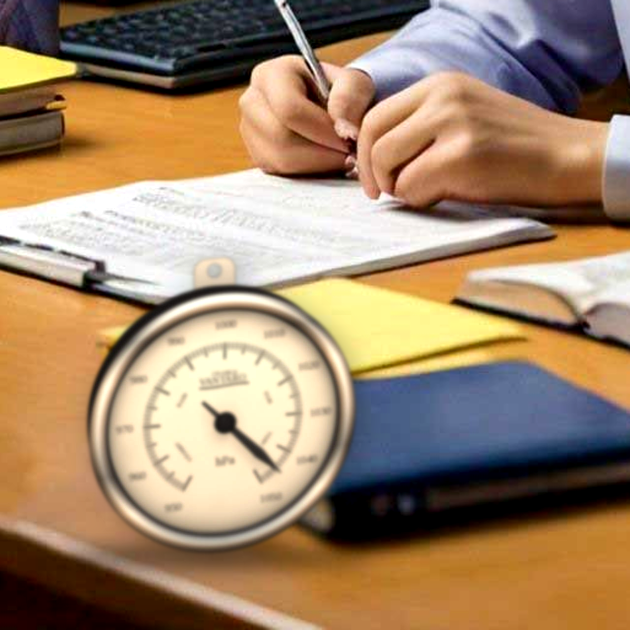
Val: 1045 hPa
